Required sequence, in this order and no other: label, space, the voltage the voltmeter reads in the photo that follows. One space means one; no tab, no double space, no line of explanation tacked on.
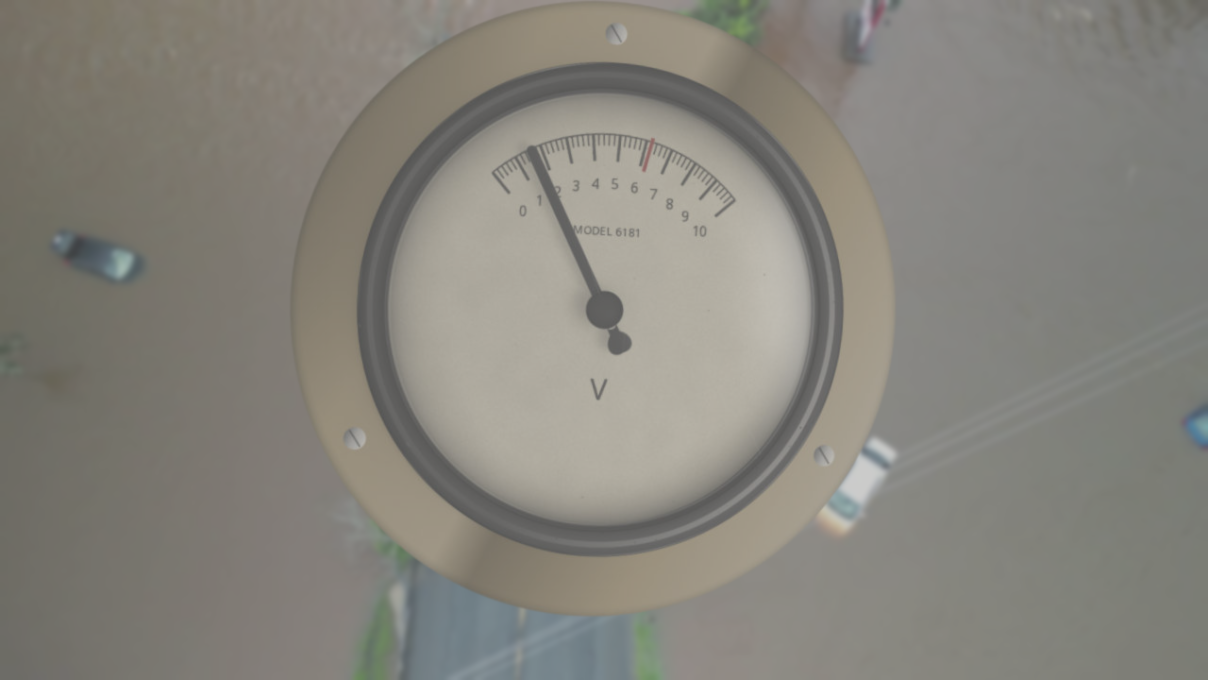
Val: 1.6 V
